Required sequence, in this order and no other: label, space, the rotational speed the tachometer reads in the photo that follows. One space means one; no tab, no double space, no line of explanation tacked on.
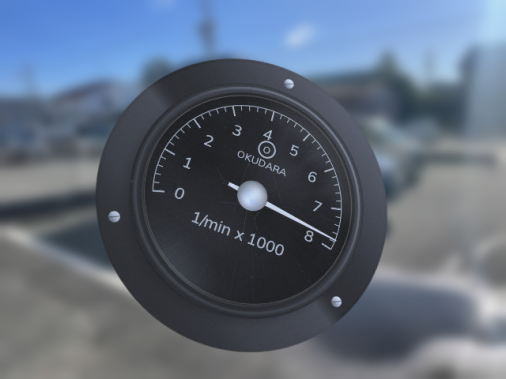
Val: 7800 rpm
